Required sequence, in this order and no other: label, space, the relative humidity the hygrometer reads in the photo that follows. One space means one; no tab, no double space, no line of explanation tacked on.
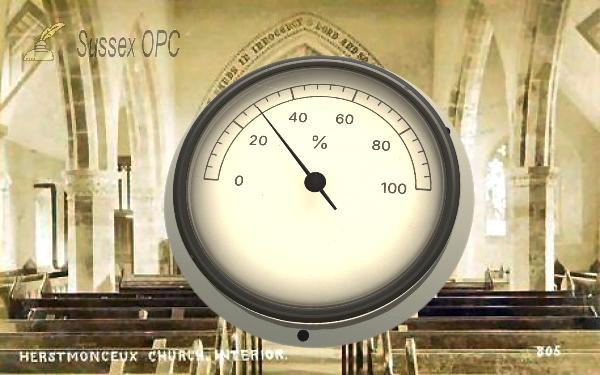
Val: 28 %
